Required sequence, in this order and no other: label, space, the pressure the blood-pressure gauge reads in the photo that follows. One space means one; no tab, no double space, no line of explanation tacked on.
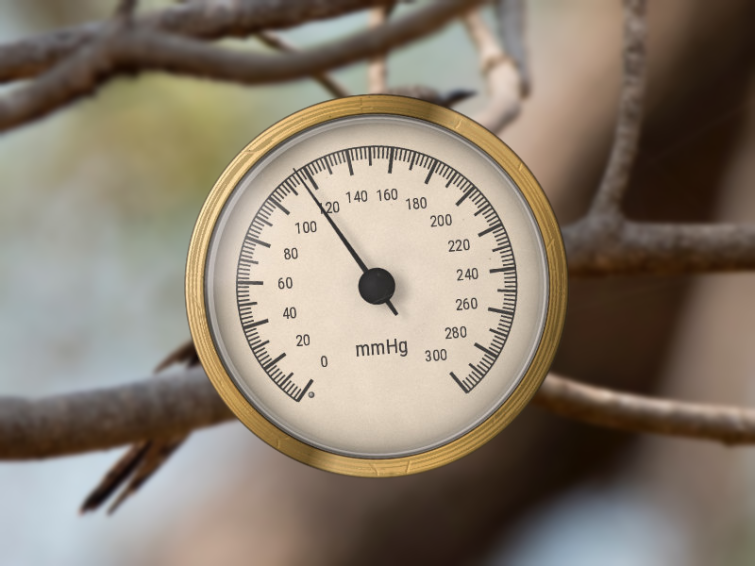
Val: 116 mmHg
